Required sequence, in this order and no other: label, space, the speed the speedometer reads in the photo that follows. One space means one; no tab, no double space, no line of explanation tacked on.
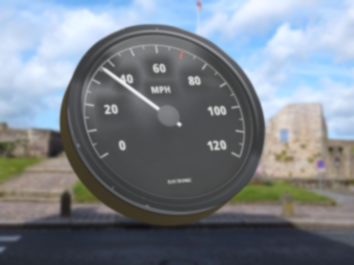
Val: 35 mph
